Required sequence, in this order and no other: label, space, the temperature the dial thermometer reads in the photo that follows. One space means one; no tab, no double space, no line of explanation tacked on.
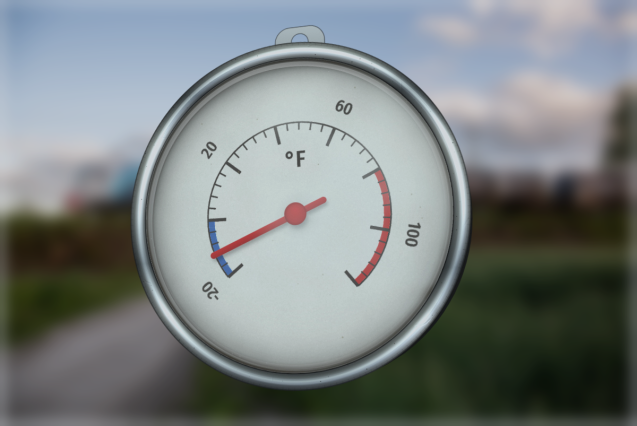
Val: -12 °F
